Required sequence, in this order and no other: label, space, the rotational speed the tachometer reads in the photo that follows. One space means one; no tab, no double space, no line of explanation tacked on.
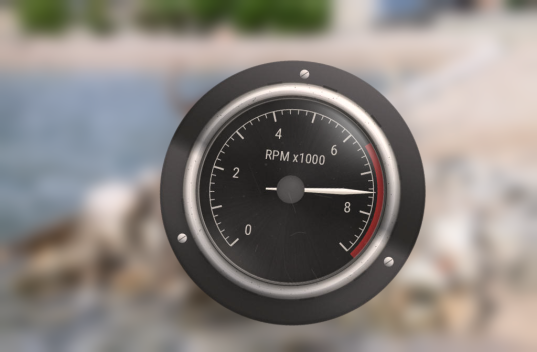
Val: 7500 rpm
